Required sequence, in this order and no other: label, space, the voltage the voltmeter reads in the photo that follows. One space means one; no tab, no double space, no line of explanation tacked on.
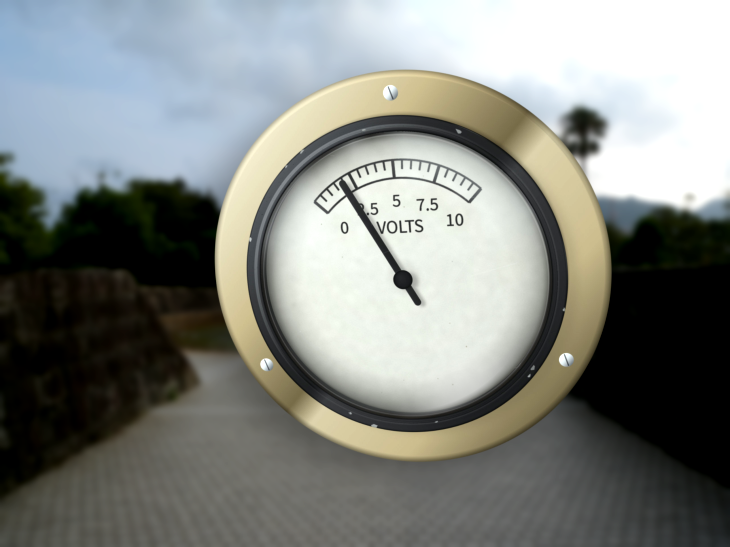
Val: 2 V
